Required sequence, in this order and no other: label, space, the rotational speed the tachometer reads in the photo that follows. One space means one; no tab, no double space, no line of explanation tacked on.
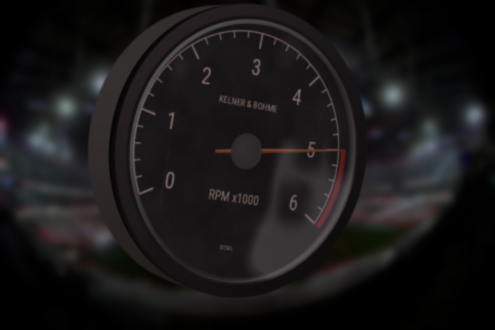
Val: 5000 rpm
